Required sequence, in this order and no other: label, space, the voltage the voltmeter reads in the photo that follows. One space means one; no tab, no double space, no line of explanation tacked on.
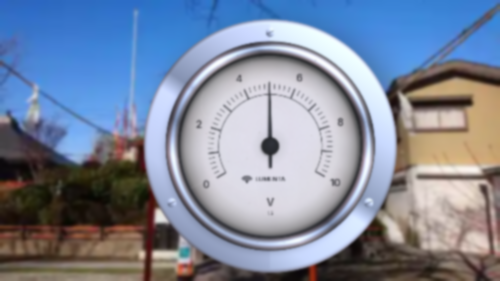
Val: 5 V
